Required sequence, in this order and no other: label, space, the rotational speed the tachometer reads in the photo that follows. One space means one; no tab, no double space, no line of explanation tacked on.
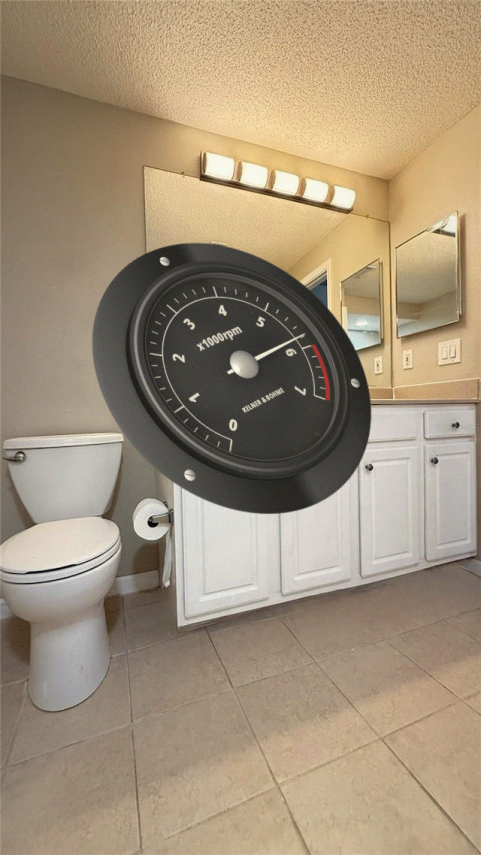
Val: 5800 rpm
